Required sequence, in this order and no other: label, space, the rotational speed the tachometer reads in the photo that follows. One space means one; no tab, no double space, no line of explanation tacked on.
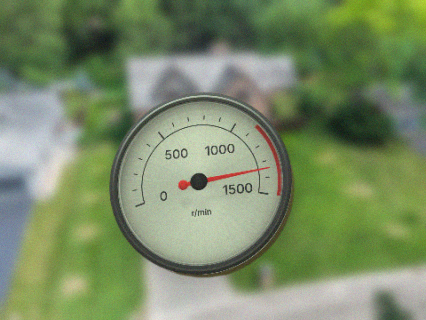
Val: 1350 rpm
